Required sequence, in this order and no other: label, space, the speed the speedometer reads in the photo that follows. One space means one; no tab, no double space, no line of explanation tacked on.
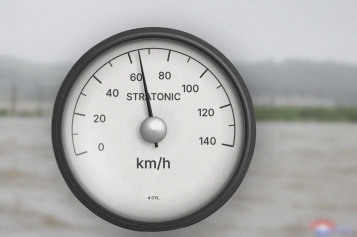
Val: 65 km/h
